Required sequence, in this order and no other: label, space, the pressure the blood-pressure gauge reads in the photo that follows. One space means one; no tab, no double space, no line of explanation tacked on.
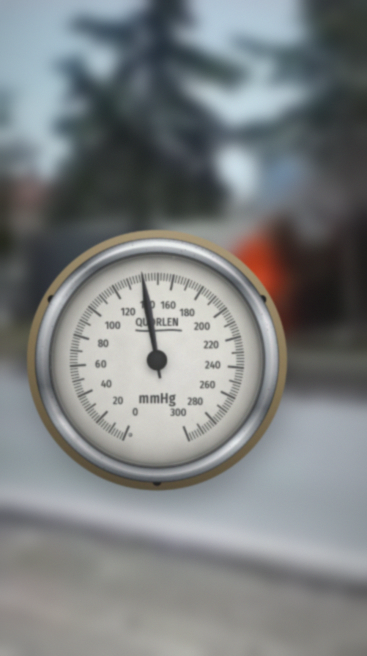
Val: 140 mmHg
